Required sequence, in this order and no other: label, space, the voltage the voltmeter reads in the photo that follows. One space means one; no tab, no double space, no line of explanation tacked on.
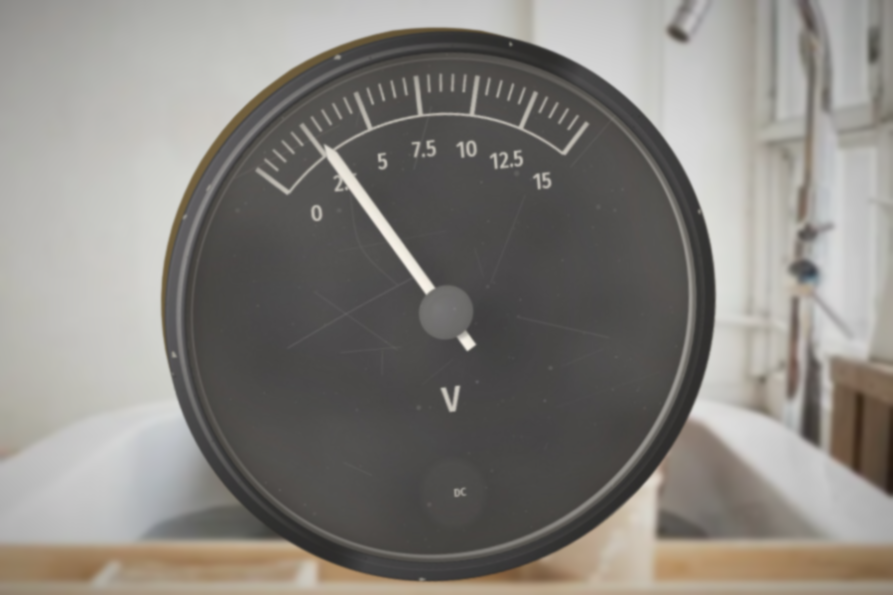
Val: 2.75 V
